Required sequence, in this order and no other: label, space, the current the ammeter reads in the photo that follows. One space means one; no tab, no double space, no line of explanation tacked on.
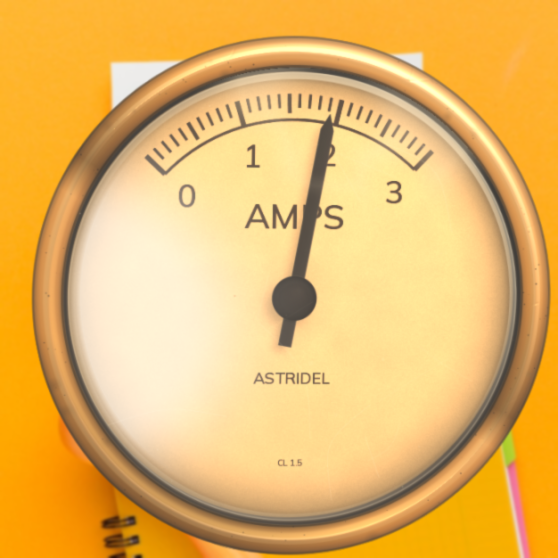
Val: 1.9 A
